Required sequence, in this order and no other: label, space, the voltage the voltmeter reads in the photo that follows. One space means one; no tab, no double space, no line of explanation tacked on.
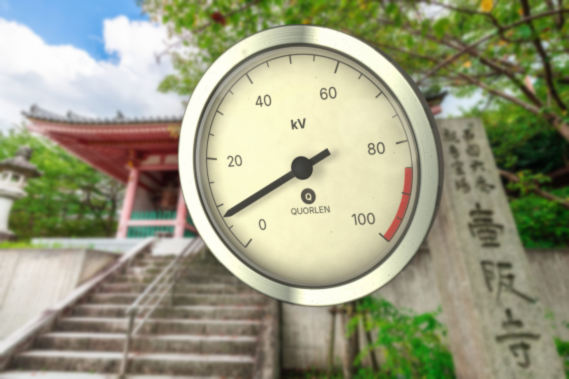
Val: 7.5 kV
